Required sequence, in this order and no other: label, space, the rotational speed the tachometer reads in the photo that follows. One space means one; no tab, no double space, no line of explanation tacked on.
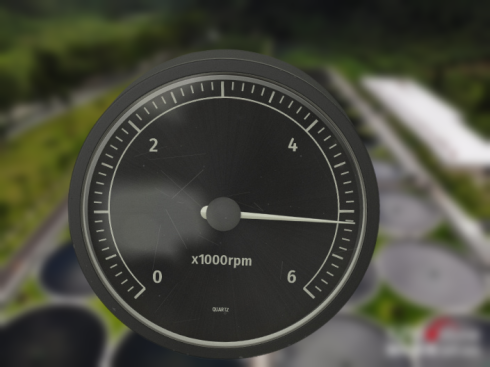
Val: 5100 rpm
